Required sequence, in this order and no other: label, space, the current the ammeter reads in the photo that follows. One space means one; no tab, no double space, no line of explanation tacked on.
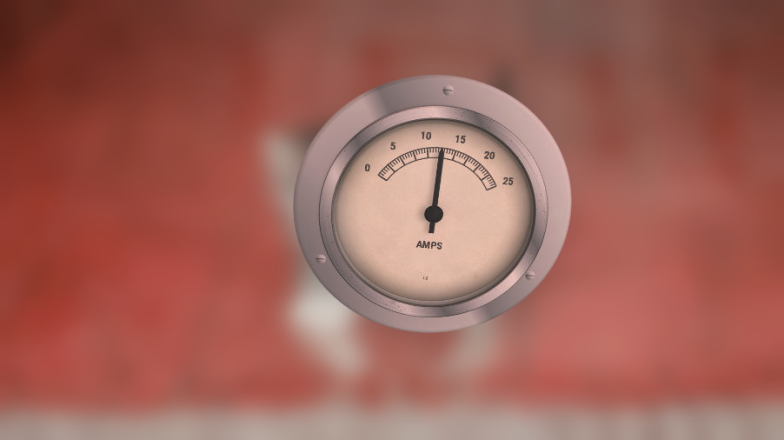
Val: 12.5 A
